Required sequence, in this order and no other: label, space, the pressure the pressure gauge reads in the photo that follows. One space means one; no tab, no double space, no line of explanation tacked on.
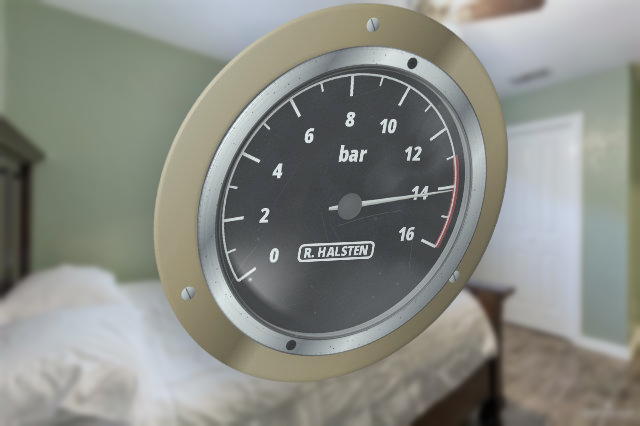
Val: 14 bar
